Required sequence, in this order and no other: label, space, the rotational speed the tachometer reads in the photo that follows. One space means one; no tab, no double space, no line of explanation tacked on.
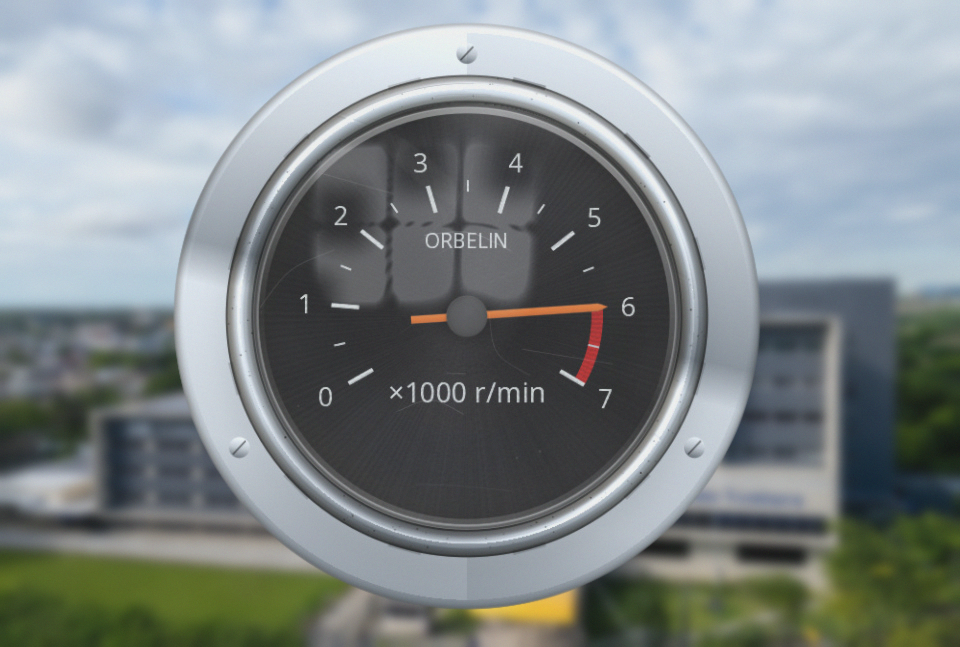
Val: 6000 rpm
